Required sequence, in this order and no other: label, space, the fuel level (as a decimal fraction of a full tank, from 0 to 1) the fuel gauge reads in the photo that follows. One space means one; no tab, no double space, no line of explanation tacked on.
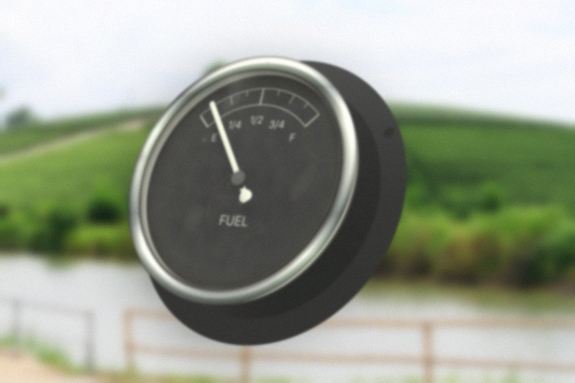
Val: 0.125
